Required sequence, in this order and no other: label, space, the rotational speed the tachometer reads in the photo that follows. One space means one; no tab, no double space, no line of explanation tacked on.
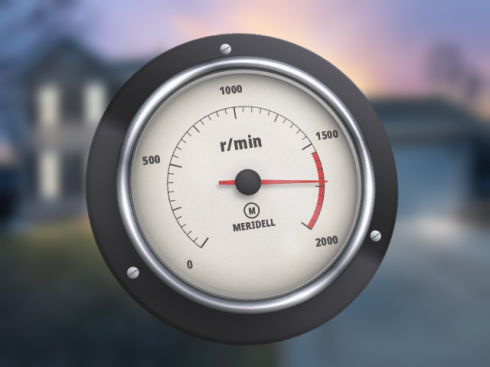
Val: 1725 rpm
